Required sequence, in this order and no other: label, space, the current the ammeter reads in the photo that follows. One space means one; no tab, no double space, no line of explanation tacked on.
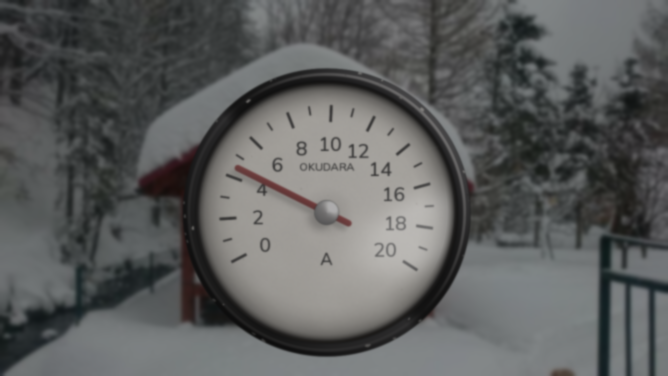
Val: 4.5 A
